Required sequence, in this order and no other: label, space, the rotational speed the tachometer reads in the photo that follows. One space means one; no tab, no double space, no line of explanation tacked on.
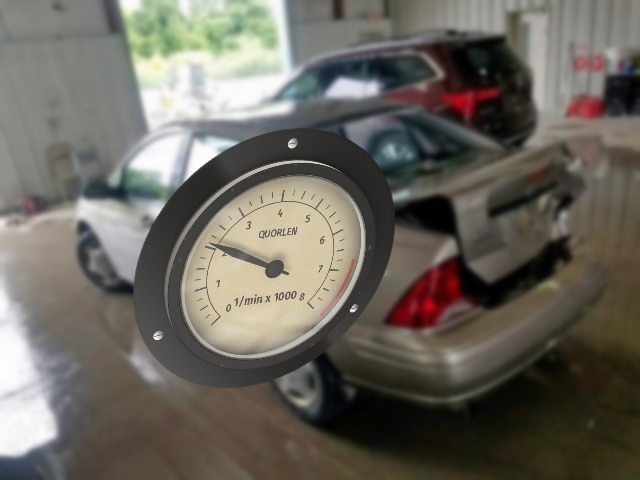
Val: 2125 rpm
